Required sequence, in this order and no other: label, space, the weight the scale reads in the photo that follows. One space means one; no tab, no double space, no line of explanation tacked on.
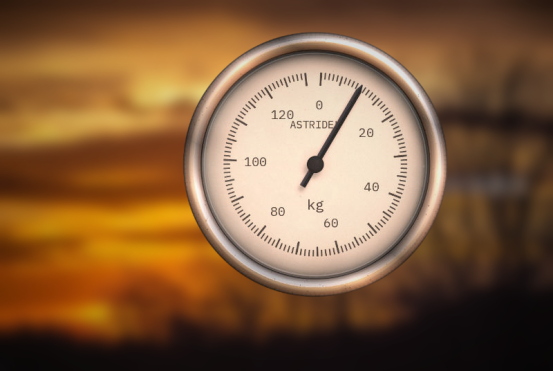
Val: 10 kg
